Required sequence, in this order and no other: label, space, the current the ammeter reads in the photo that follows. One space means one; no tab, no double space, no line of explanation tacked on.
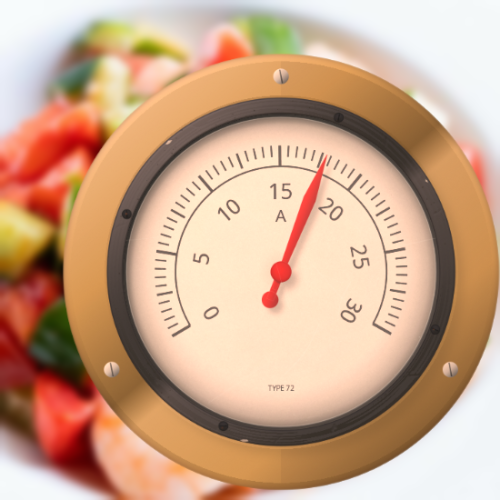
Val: 17.75 A
